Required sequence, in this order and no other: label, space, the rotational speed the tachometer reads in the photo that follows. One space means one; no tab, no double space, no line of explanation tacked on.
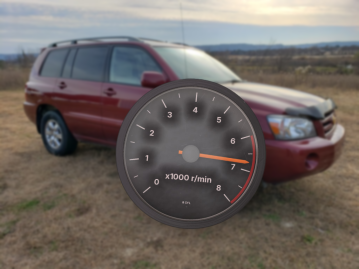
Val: 6750 rpm
